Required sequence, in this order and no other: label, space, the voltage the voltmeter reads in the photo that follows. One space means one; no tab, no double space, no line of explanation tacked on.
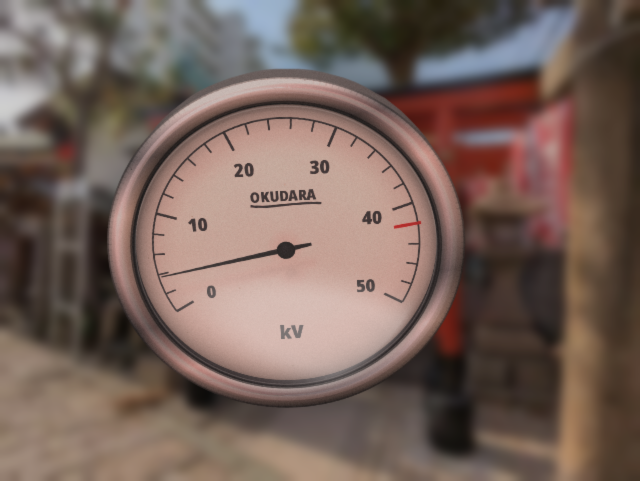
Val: 4 kV
